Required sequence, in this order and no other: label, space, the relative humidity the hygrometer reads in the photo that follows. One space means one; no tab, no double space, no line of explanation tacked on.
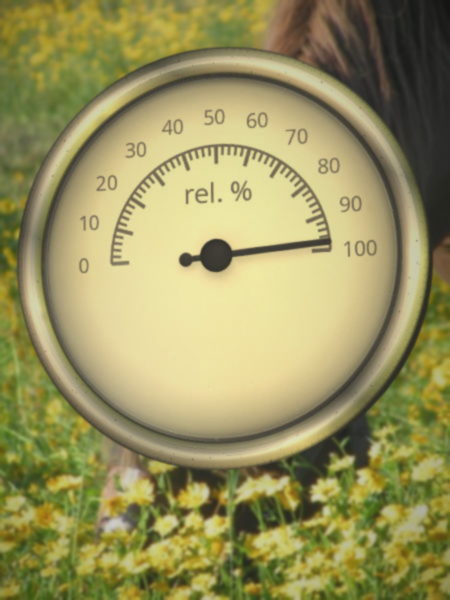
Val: 98 %
